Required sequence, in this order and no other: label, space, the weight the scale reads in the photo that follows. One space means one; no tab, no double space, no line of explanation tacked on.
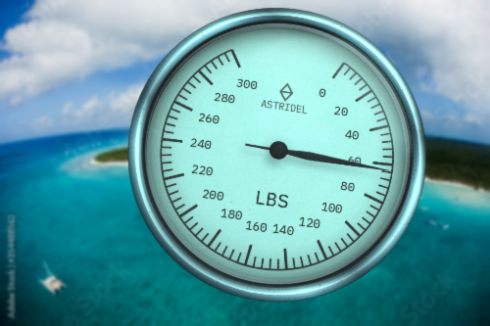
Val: 64 lb
